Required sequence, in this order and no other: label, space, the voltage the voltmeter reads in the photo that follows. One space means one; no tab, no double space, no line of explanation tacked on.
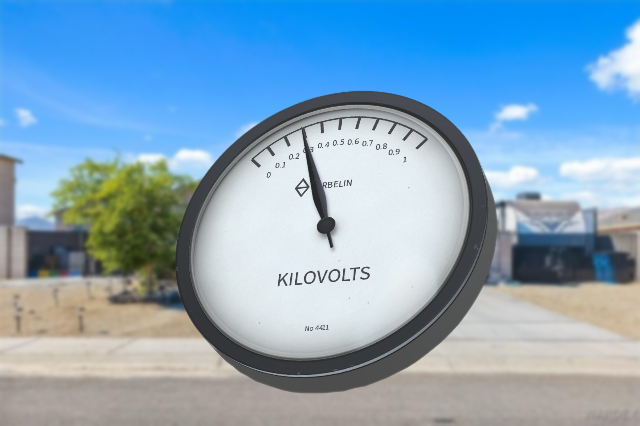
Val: 0.3 kV
